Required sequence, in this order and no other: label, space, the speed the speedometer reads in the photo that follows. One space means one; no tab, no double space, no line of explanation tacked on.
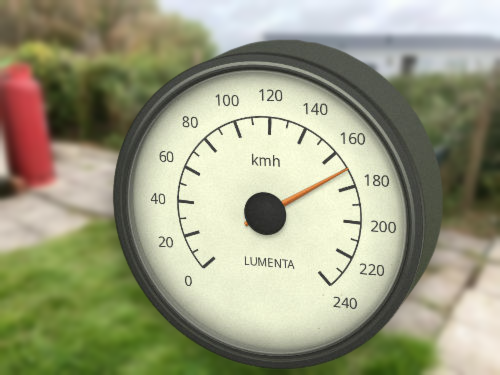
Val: 170 km/h
